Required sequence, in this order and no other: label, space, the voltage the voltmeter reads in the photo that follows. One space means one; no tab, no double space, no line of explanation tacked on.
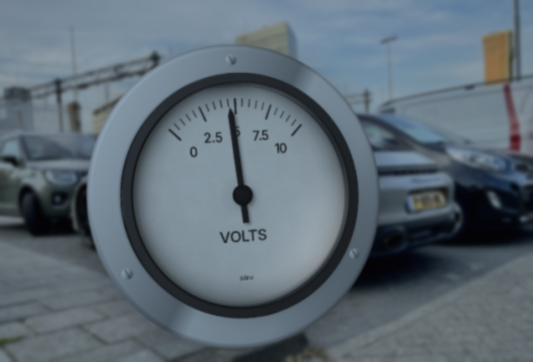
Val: 4.5 V
